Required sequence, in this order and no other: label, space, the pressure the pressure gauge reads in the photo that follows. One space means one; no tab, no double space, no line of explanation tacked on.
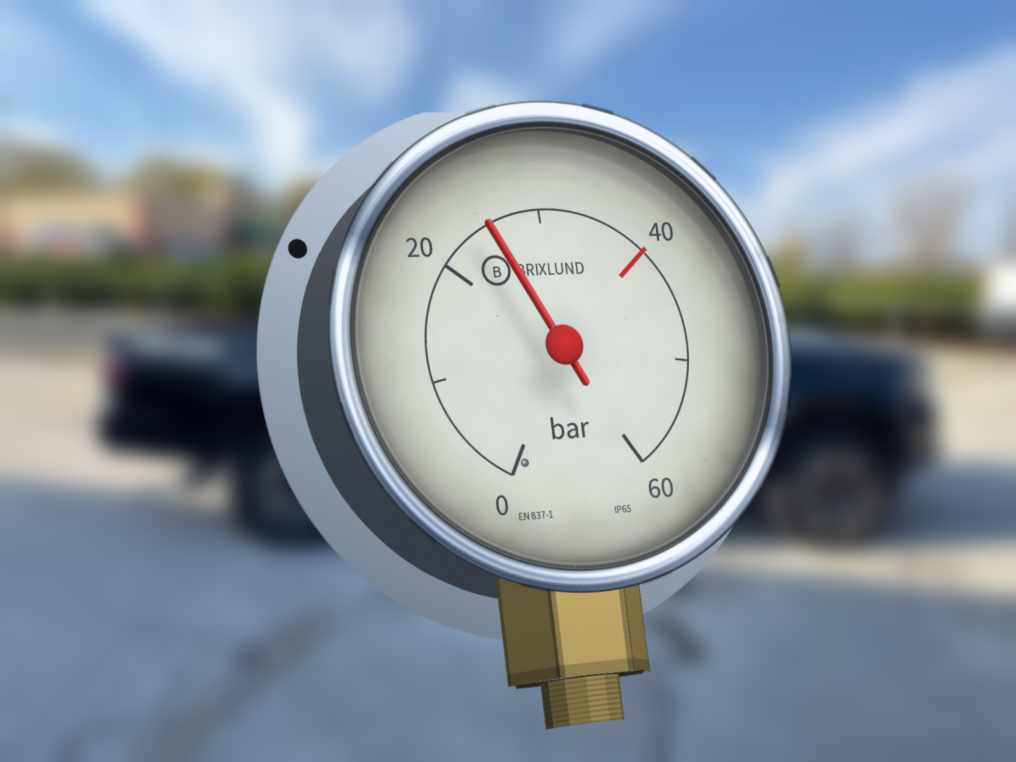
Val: 25 bar
